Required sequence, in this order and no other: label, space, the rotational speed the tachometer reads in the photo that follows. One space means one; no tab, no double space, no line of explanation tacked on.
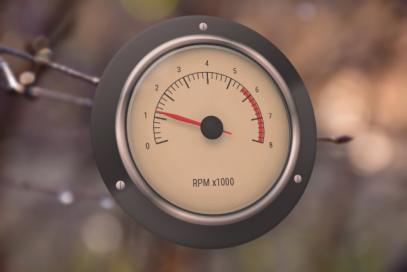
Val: 1200 rpm
